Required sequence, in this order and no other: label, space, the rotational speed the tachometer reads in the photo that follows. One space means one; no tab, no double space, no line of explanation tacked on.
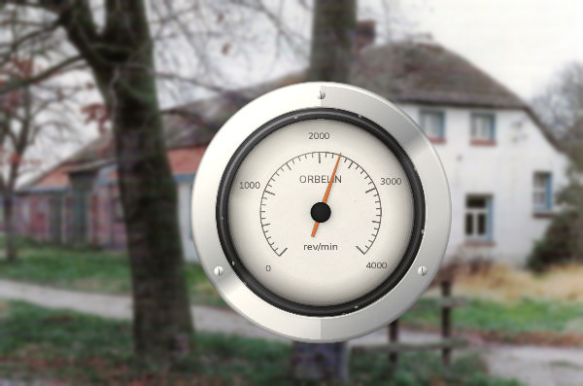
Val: 2300 rpm
